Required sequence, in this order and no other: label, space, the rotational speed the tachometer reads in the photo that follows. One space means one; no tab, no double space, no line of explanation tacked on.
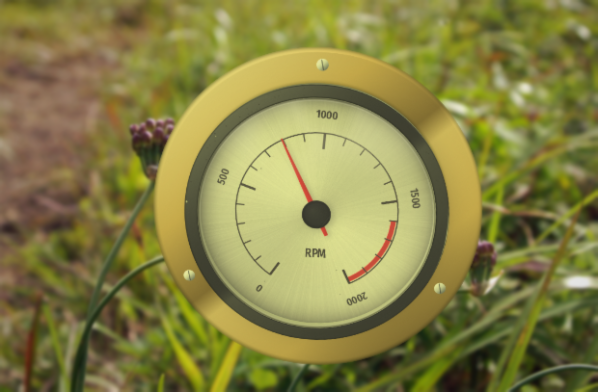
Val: 800 rpm
